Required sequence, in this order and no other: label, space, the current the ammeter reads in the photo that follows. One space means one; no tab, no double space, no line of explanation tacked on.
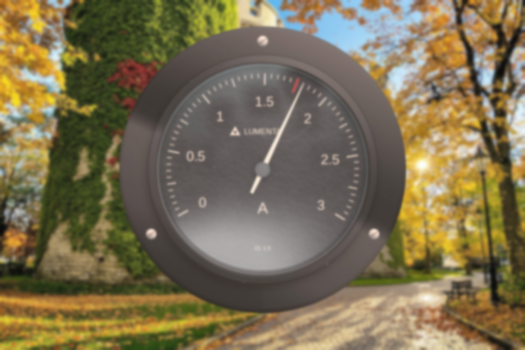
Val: 1.8 A
